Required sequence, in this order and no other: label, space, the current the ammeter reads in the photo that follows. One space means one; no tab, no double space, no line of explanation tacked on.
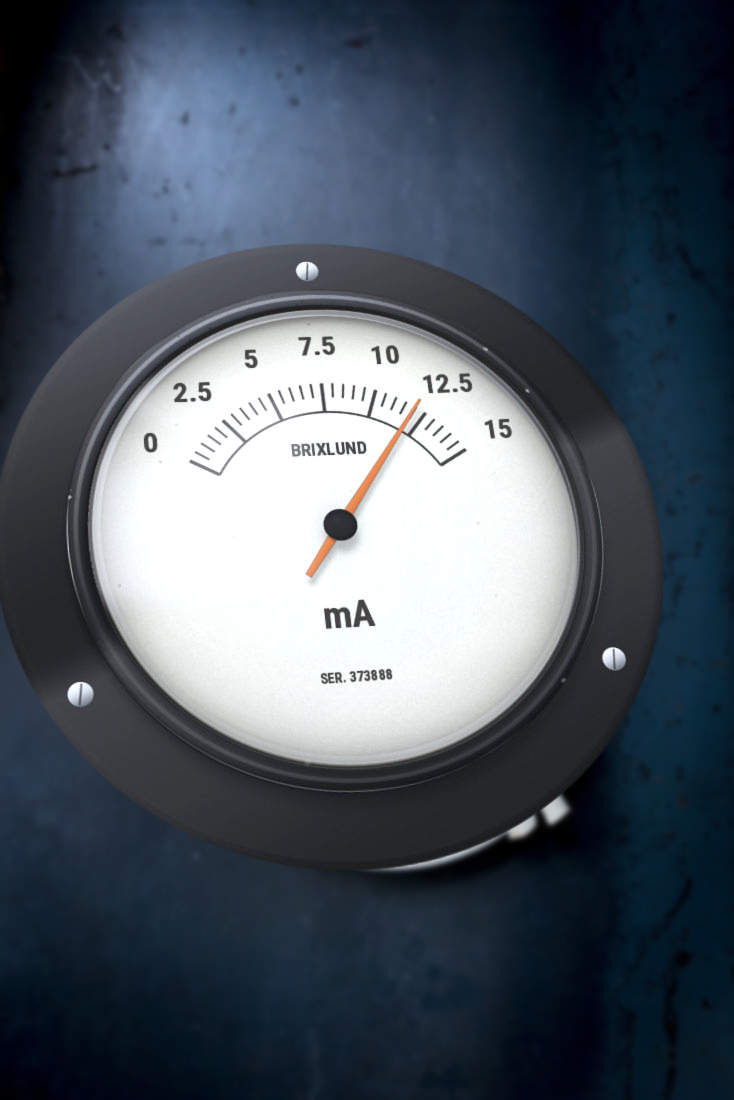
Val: 12 mA
